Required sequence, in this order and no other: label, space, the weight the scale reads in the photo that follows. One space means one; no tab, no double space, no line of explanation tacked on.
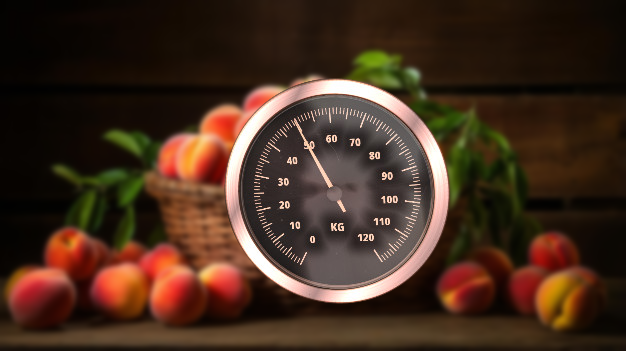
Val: 50 kg
